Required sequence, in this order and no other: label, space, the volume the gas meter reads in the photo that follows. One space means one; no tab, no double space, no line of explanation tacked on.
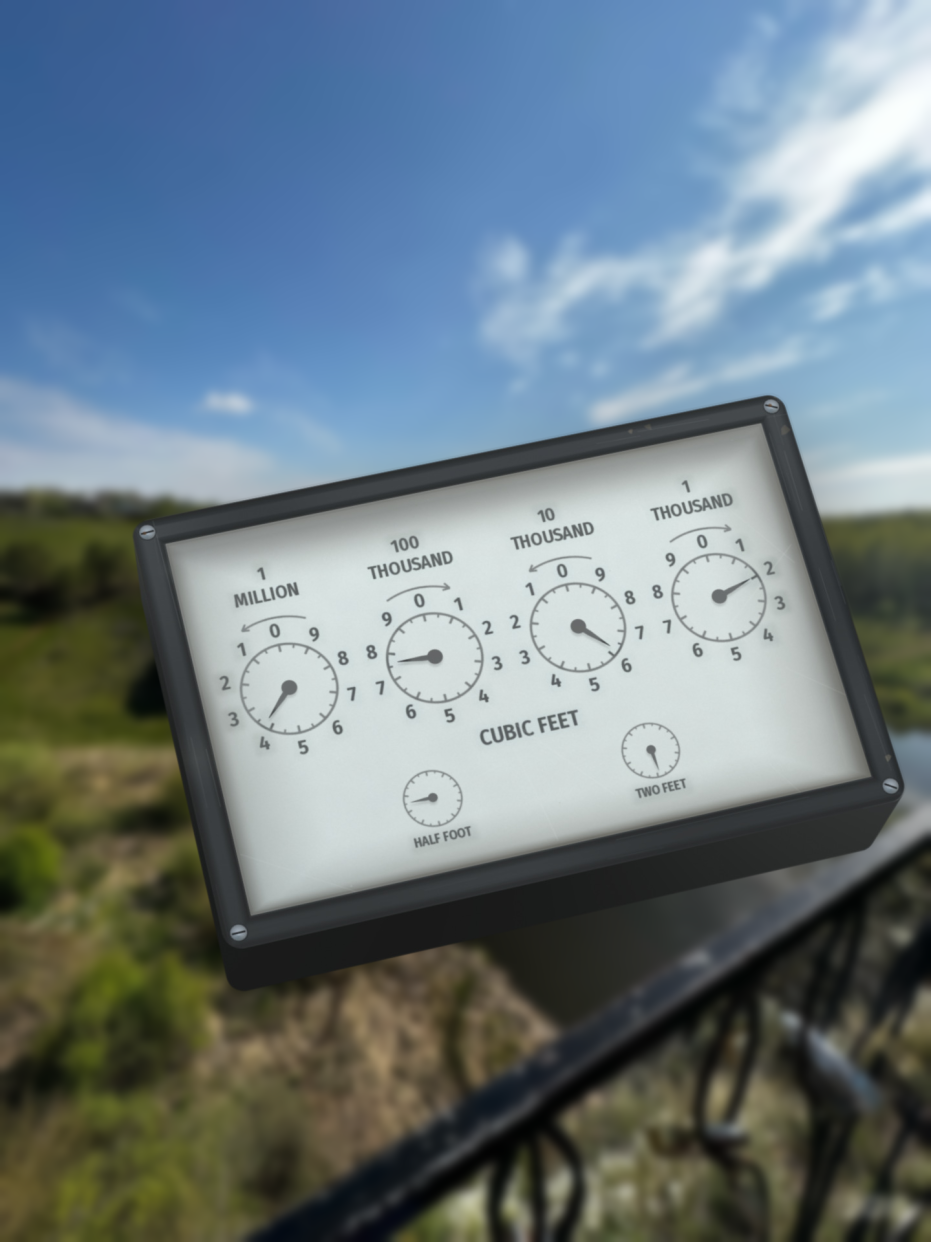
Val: 376200 ft³
